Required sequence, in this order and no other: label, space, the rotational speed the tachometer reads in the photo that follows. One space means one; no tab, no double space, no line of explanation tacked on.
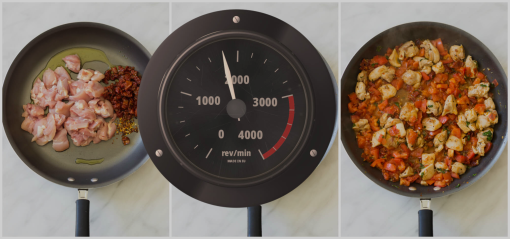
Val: 1800 rpm
